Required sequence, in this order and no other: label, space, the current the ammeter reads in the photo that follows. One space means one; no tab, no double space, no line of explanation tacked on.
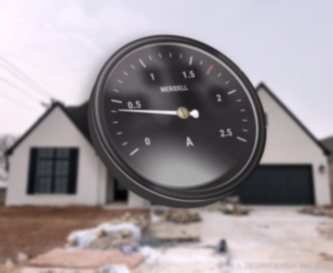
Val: 0.4 A
